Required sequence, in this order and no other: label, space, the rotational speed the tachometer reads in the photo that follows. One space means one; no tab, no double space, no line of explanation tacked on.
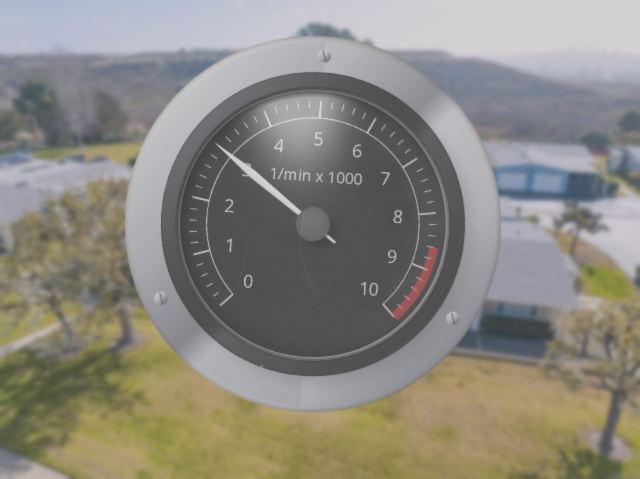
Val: 3000 rpm
